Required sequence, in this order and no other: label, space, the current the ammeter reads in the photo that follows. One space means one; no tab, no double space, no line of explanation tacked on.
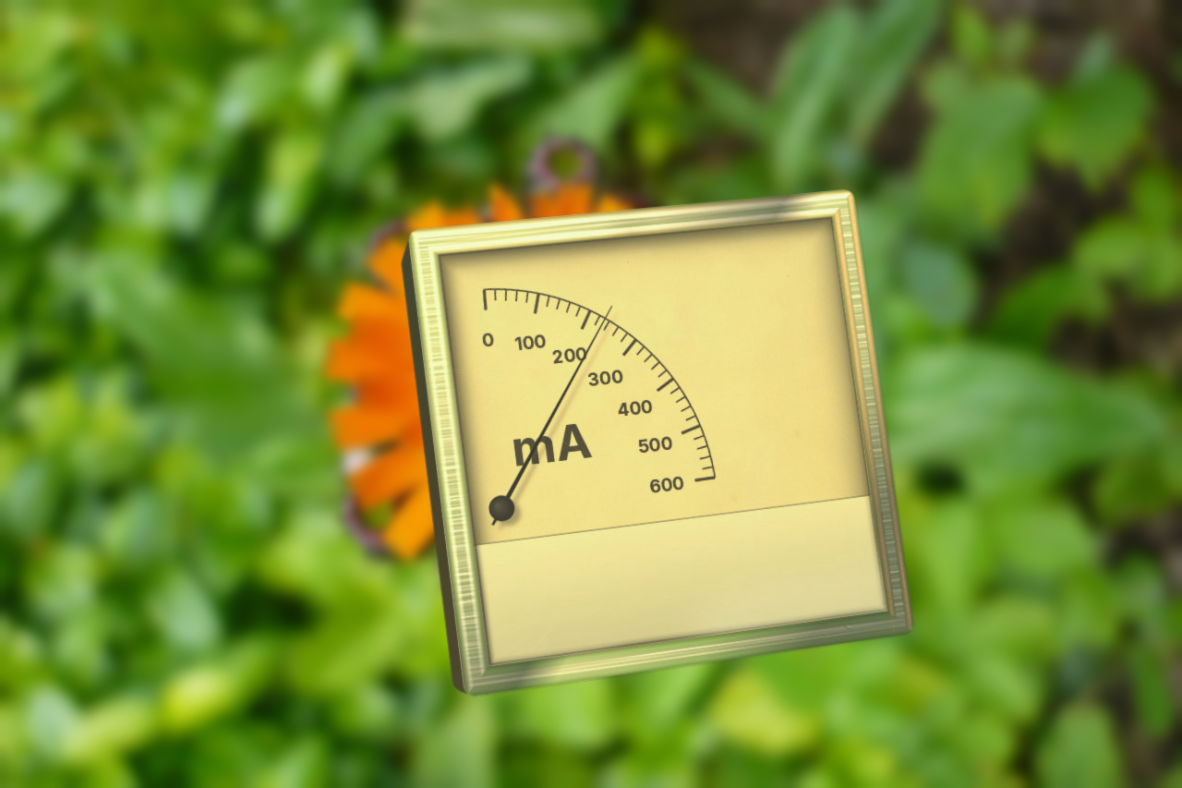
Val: 230 mA
